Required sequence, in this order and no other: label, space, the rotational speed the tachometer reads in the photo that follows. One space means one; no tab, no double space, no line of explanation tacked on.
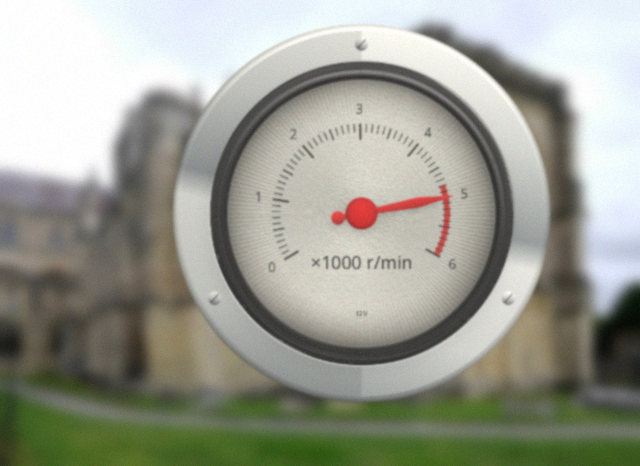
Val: 5000 rpm
